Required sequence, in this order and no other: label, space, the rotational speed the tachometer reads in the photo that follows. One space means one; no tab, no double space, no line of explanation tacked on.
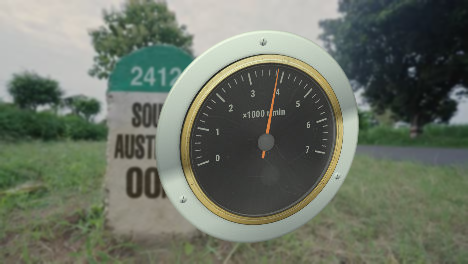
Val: 3800 rpm
